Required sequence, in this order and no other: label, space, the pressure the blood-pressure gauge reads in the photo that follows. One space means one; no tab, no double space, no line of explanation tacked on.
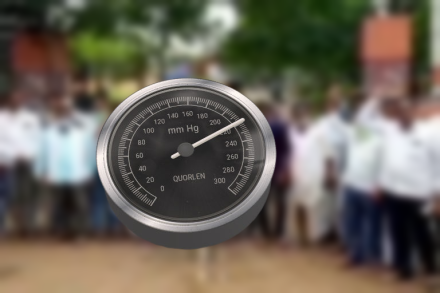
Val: 220 mmHg
